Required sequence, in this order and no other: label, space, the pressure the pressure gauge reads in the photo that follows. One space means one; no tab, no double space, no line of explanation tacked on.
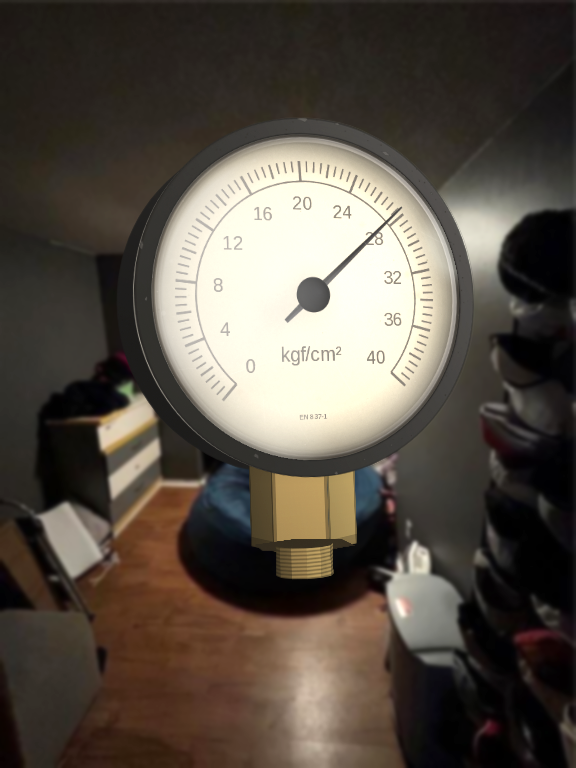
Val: 27.5 kg/cm²
